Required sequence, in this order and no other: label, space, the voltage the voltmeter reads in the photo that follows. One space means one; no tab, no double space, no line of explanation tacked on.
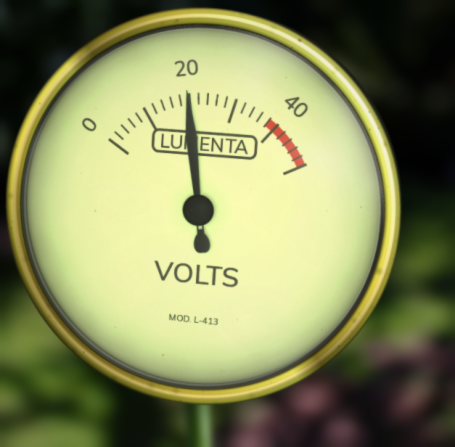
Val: 20 V
